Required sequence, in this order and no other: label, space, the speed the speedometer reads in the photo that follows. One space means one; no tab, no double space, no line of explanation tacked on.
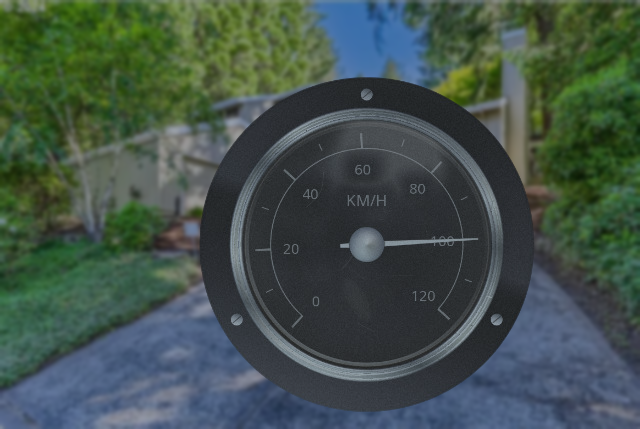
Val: 100 km/h
